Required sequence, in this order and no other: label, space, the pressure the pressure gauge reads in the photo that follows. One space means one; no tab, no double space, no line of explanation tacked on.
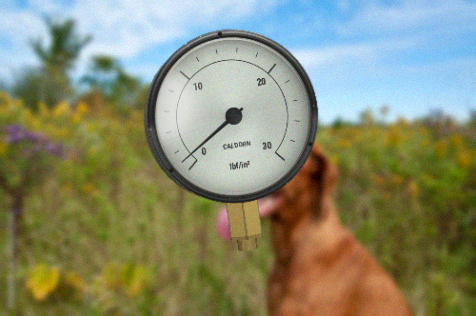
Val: 1 psi
